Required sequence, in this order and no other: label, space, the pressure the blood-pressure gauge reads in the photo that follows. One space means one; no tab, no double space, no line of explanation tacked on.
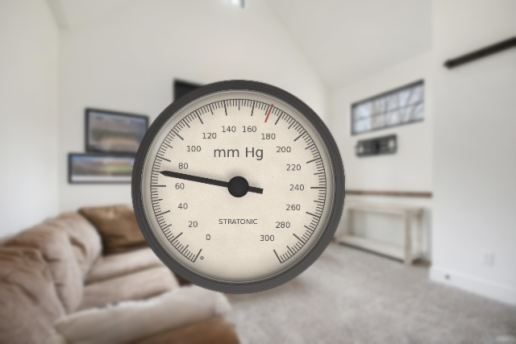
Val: 70 mmHg
